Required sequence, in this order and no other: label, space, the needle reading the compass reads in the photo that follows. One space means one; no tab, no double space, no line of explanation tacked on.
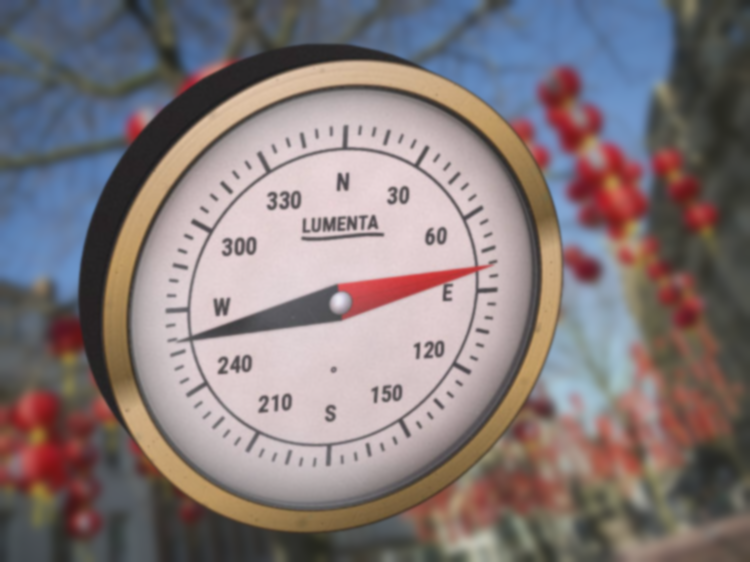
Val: 80 °
